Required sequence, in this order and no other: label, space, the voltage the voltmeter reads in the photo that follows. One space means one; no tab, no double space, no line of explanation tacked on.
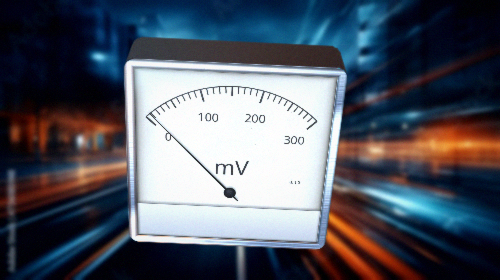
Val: 10 mV
